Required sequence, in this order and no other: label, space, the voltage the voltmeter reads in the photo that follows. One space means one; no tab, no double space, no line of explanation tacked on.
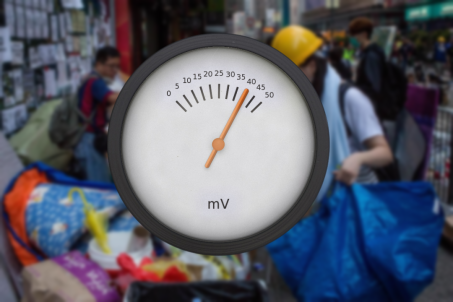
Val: 40 mV
